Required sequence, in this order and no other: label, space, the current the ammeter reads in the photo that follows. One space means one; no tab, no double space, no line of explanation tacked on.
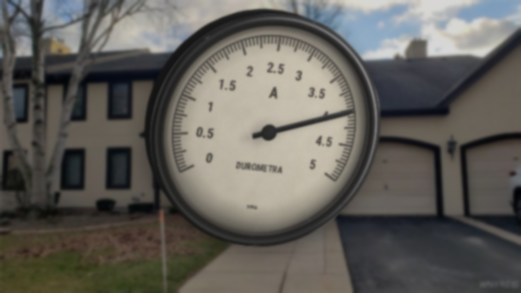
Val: 4 A
